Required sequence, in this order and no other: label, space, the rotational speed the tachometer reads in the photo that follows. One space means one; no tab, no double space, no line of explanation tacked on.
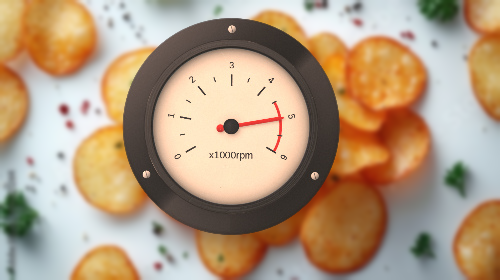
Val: 5000 rpm
